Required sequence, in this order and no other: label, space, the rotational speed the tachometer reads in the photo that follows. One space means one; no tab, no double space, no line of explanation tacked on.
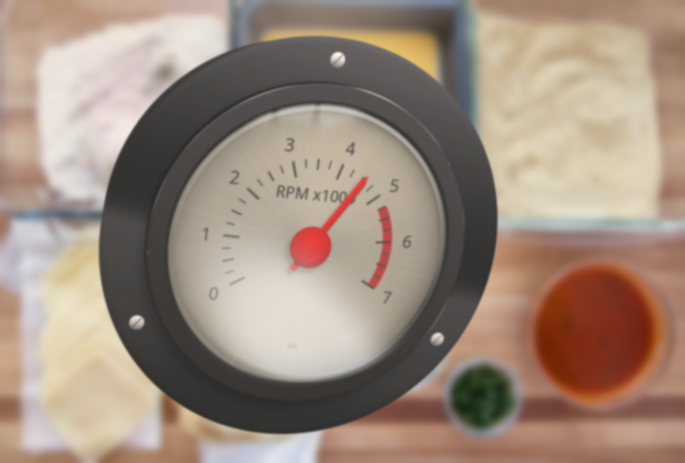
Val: 4500 rpm
